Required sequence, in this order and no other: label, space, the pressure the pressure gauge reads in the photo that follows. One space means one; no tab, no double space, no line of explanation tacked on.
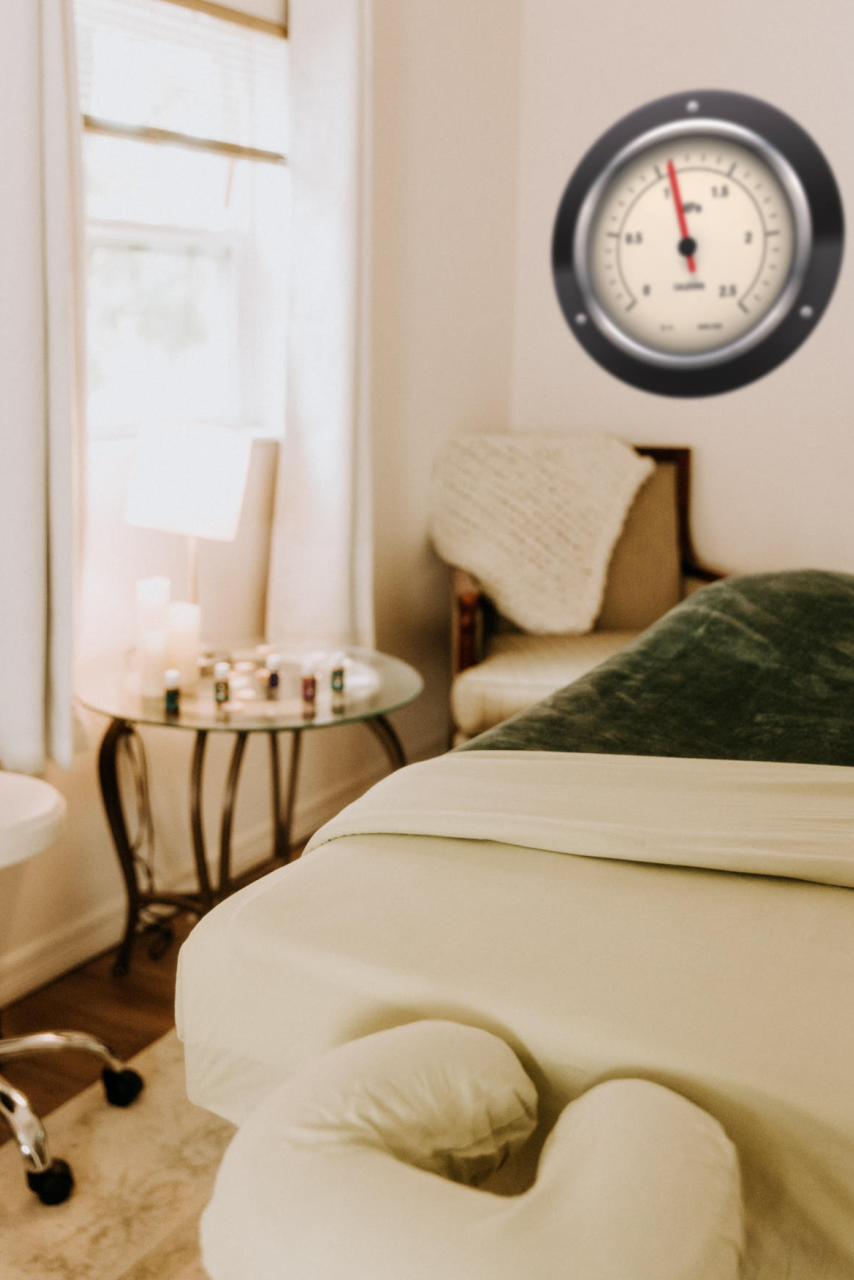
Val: 1.1 MPa
